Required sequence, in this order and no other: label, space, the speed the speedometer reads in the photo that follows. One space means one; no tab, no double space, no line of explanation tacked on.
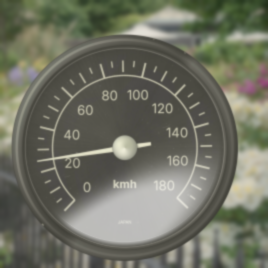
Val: 25 km/h
